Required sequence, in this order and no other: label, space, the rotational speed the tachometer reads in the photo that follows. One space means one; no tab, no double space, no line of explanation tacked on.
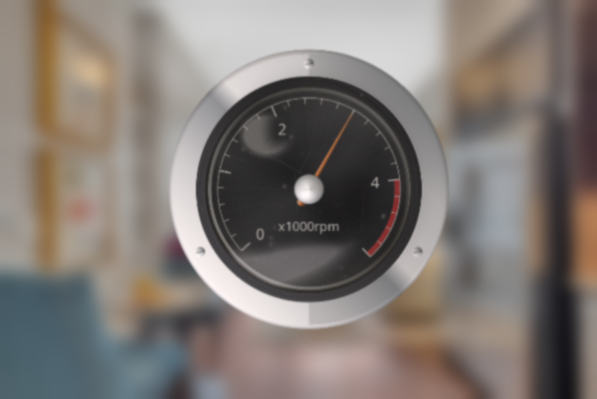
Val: 3000 rpm
